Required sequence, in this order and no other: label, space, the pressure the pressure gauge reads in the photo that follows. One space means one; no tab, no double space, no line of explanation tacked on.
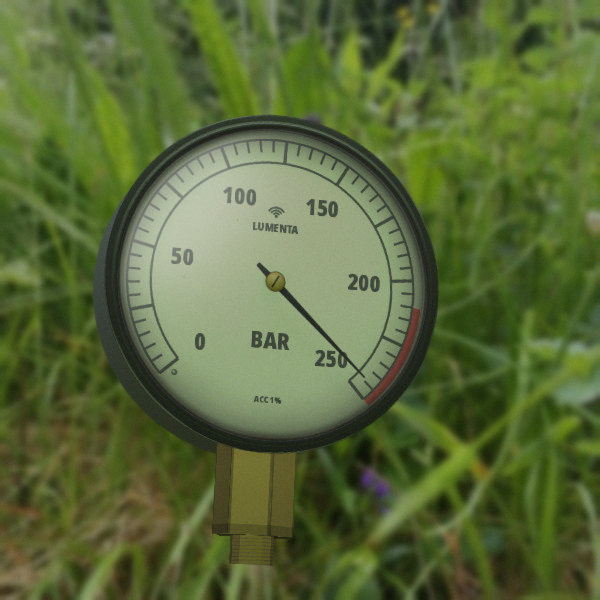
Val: 245 bar
